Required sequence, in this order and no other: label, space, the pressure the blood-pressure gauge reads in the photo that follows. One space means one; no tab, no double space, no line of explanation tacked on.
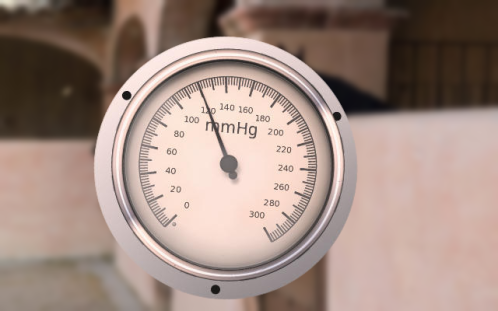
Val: 120 mmHg
